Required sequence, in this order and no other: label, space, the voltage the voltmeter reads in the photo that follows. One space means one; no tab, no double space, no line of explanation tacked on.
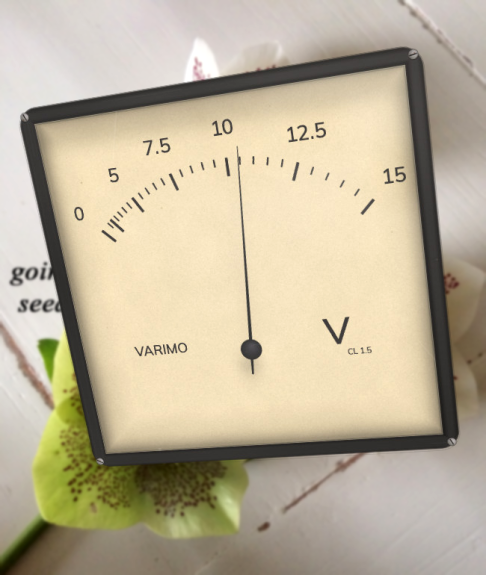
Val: 10.5 V
